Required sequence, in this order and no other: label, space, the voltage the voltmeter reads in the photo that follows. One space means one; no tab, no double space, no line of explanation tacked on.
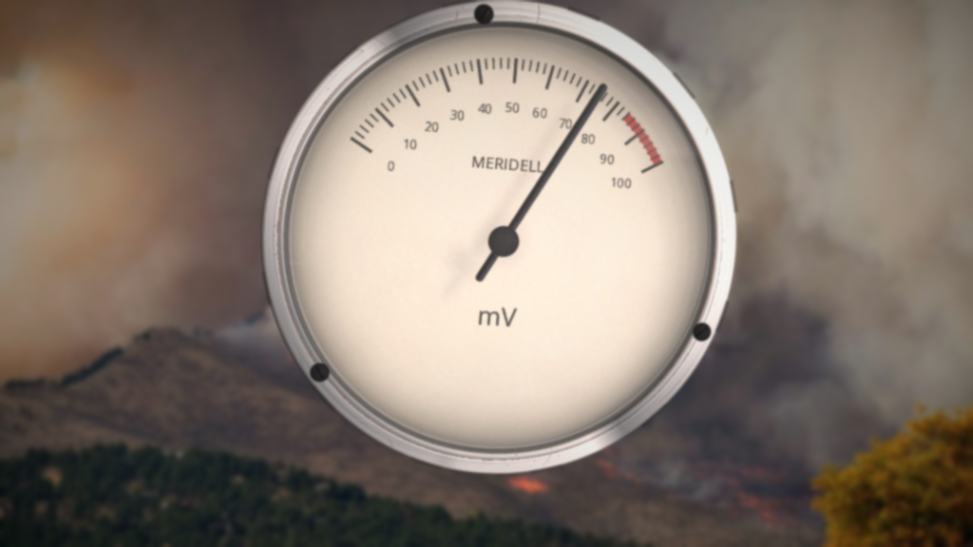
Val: 74 mV
